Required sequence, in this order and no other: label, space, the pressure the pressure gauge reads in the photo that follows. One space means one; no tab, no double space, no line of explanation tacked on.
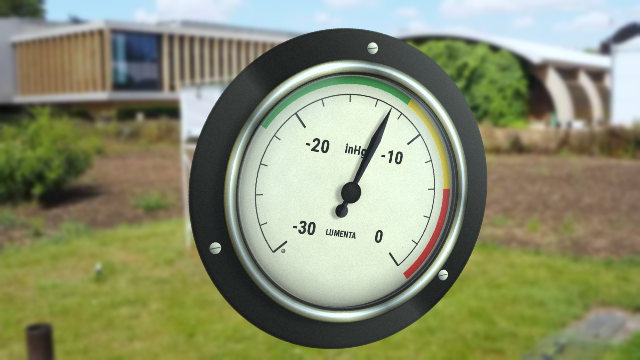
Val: -13 inHg
